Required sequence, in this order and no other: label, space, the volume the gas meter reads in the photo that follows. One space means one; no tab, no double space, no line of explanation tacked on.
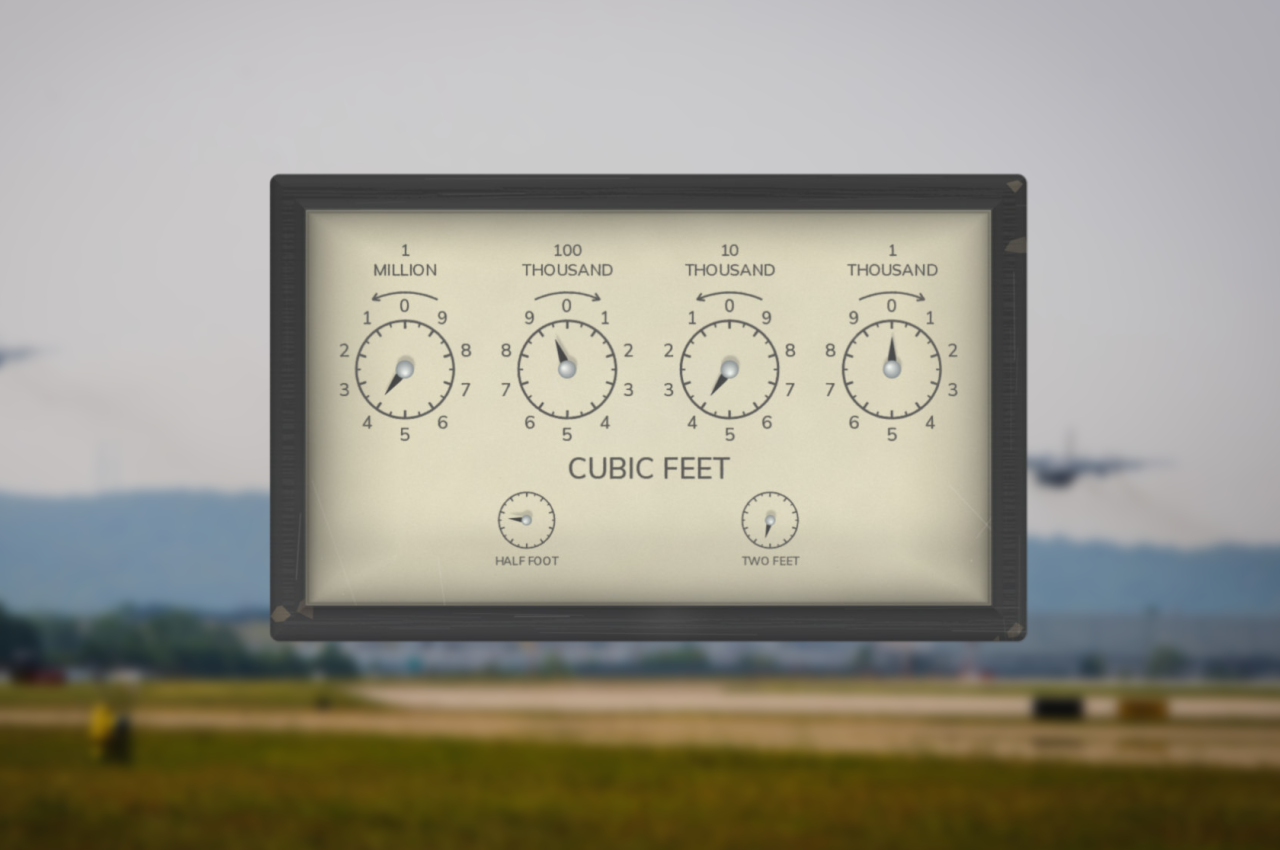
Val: 394000 ft³
